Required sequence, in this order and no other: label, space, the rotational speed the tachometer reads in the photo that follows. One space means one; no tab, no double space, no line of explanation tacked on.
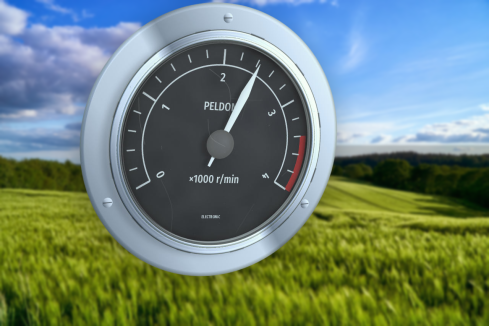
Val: 2400 rpm
